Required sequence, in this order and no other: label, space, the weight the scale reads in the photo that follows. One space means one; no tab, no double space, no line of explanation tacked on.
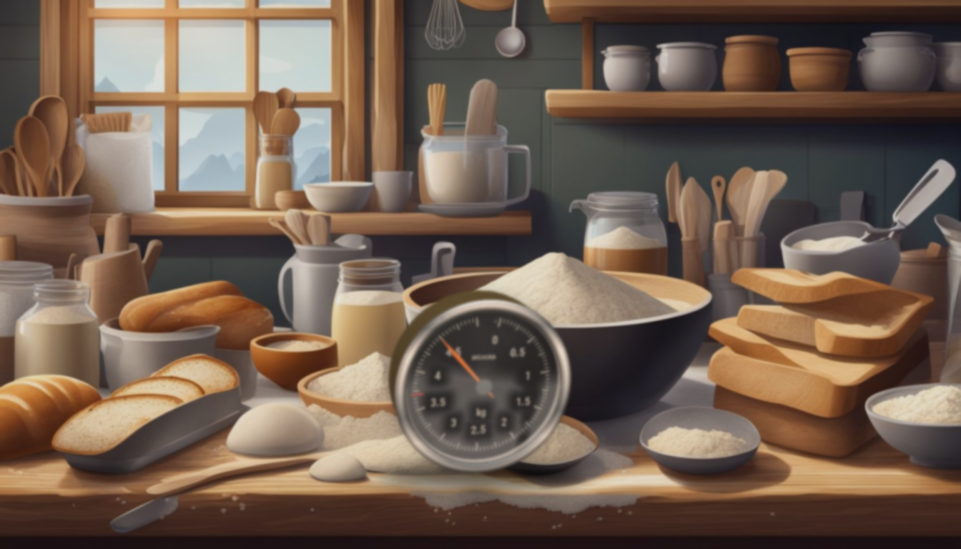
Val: 4.5 kg
